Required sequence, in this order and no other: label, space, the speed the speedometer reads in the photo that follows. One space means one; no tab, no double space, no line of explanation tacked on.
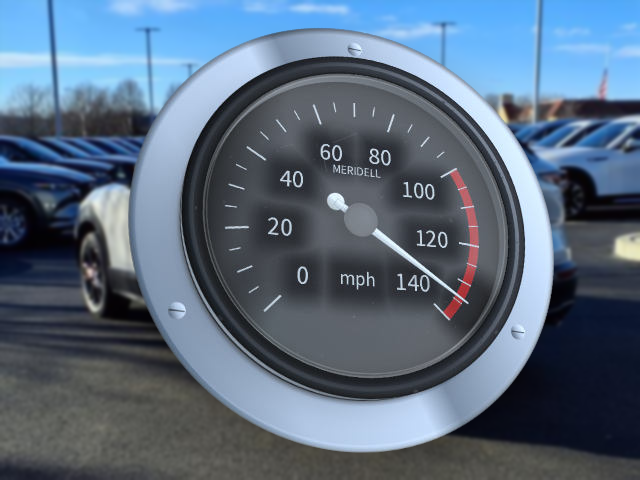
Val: 135 mph
